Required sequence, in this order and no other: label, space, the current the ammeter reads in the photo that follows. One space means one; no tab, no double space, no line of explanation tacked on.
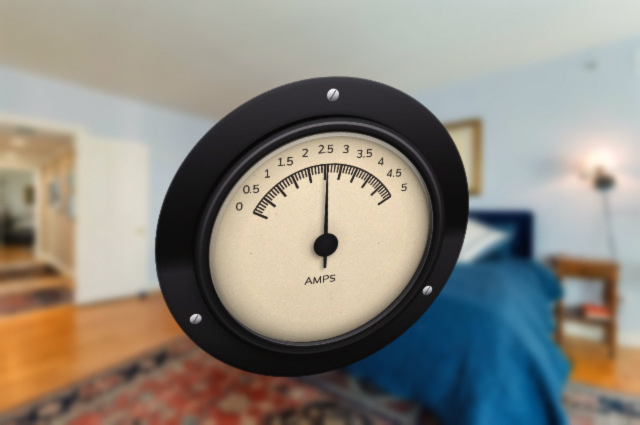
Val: 2.5 A
